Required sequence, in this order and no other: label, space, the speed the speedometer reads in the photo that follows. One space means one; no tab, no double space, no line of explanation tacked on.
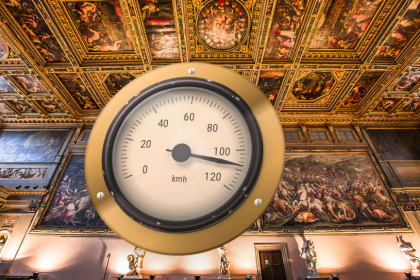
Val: 108 km/h
